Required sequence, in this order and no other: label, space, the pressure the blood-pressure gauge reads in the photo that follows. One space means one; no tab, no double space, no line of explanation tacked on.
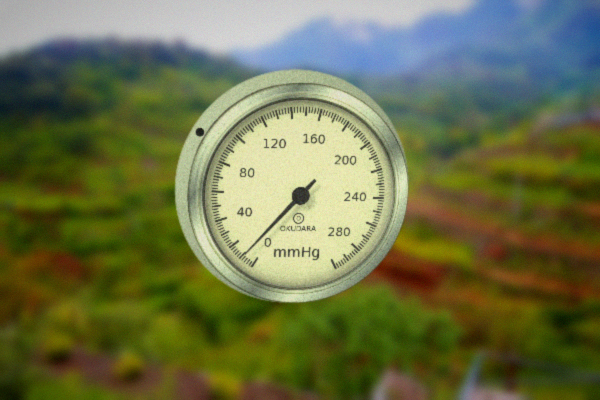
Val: 10 mmHg
